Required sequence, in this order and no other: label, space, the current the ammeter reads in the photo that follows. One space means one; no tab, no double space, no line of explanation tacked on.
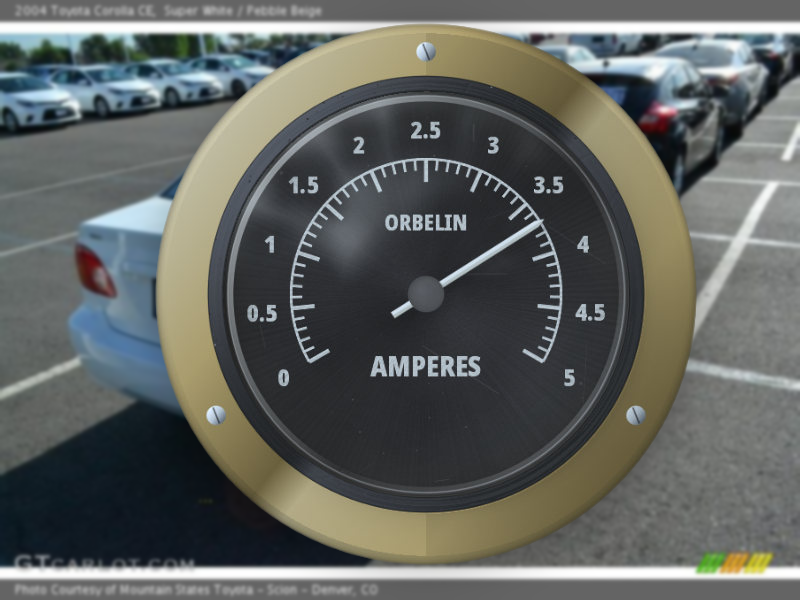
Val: 3.7 A
